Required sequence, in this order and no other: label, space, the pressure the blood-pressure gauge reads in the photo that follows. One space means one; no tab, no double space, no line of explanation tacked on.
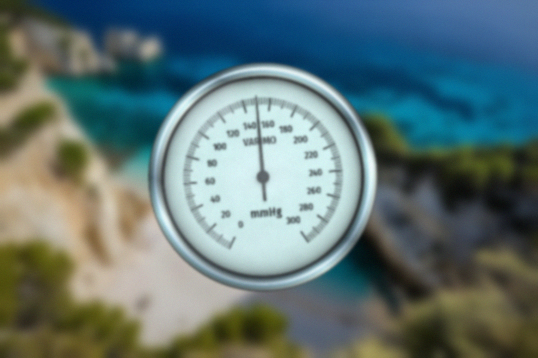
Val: 150 mmHg
